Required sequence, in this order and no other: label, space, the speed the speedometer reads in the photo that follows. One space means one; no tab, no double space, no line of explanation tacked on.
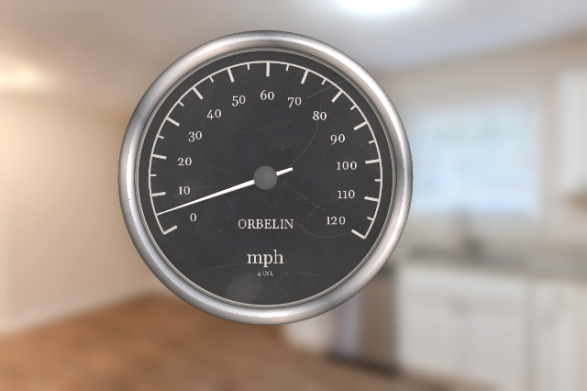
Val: 5 mph
